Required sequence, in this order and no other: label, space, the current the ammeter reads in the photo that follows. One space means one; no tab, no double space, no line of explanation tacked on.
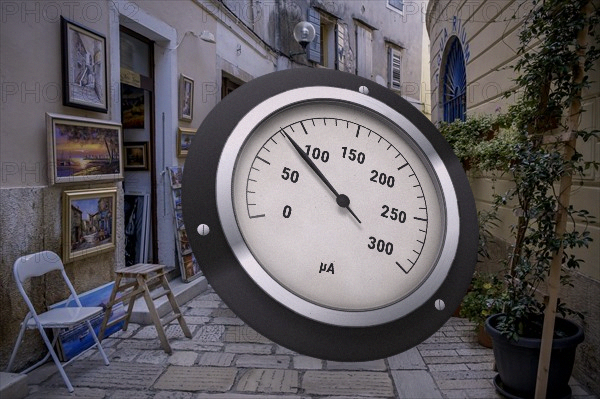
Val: 80 µA
